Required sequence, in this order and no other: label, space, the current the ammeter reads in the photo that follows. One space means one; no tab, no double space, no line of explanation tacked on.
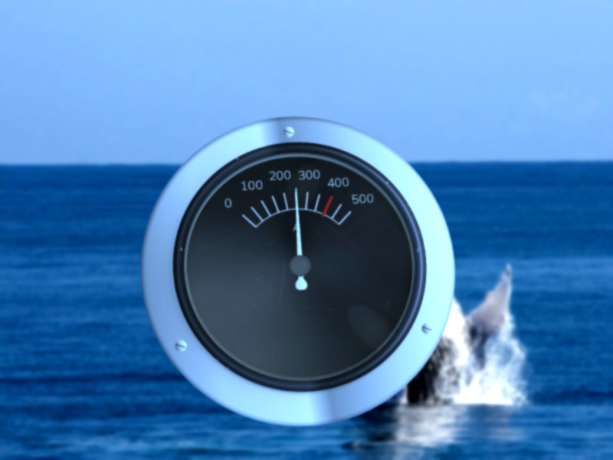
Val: 250 A
